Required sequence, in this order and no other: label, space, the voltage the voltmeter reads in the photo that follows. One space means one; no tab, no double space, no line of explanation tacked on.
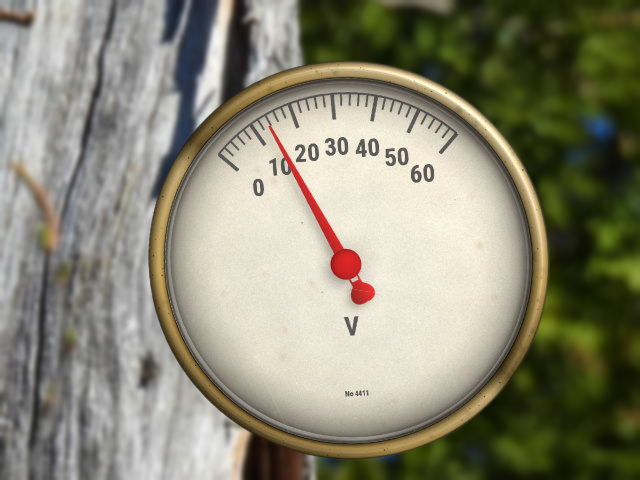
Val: 14 V
